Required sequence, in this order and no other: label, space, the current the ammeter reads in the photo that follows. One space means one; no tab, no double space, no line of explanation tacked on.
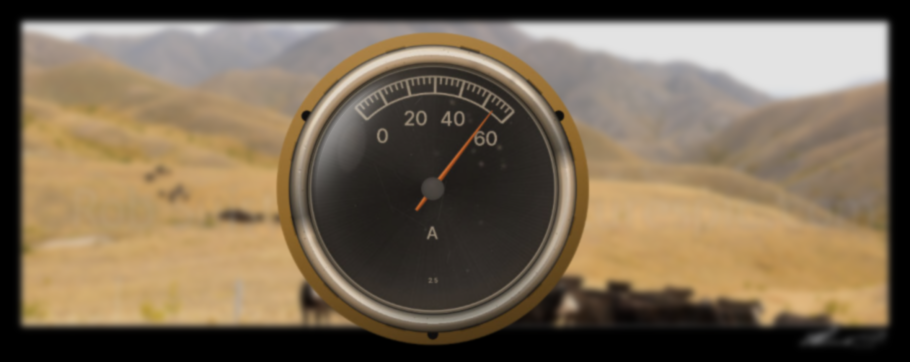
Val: 54 A
